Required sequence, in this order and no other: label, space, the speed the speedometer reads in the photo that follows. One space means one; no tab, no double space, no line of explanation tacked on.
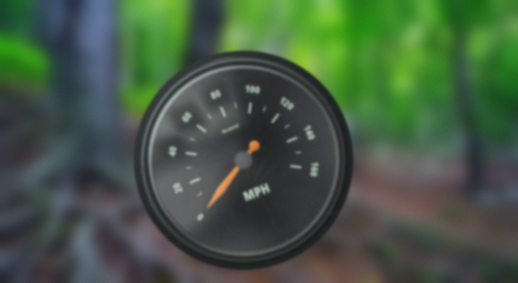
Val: 0 mph
